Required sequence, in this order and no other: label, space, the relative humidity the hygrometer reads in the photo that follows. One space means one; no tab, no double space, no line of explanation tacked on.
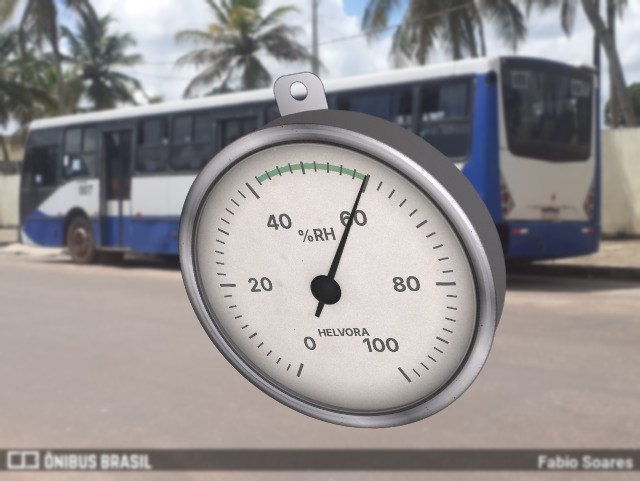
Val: 60 %
